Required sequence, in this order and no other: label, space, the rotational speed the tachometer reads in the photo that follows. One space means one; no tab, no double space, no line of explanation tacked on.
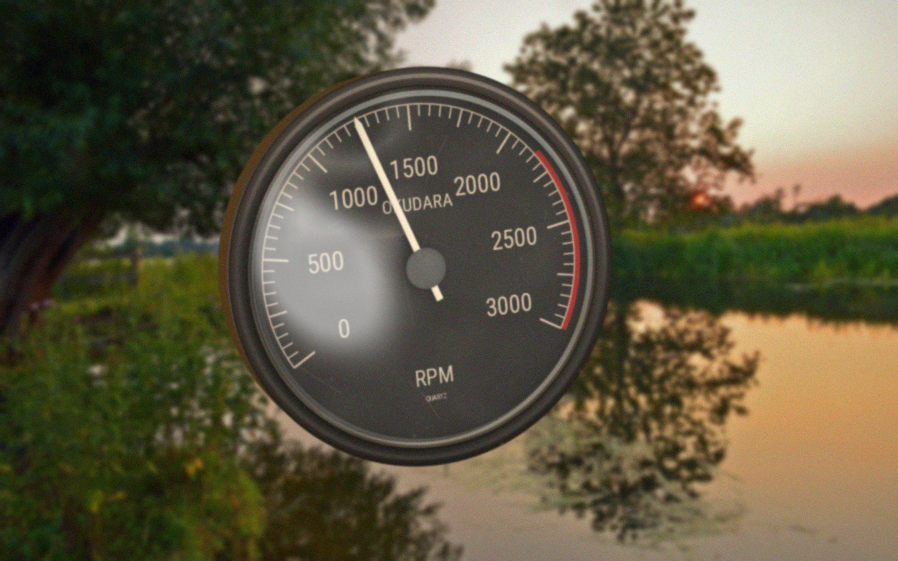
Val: 1250 rpm
